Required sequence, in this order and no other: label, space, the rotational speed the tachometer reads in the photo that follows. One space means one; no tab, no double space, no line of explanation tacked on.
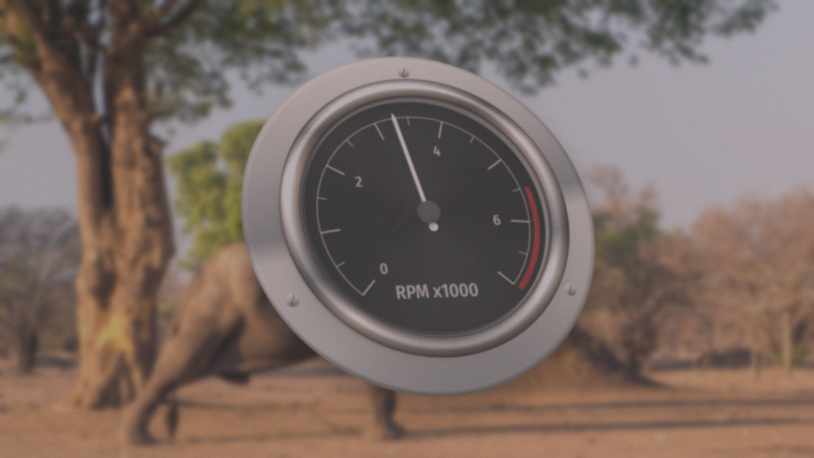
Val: 3250 rpm
